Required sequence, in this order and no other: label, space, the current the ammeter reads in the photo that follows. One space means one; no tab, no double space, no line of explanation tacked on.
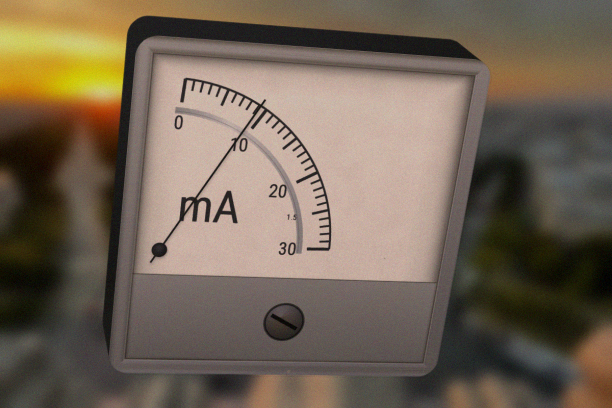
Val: 9 mA
